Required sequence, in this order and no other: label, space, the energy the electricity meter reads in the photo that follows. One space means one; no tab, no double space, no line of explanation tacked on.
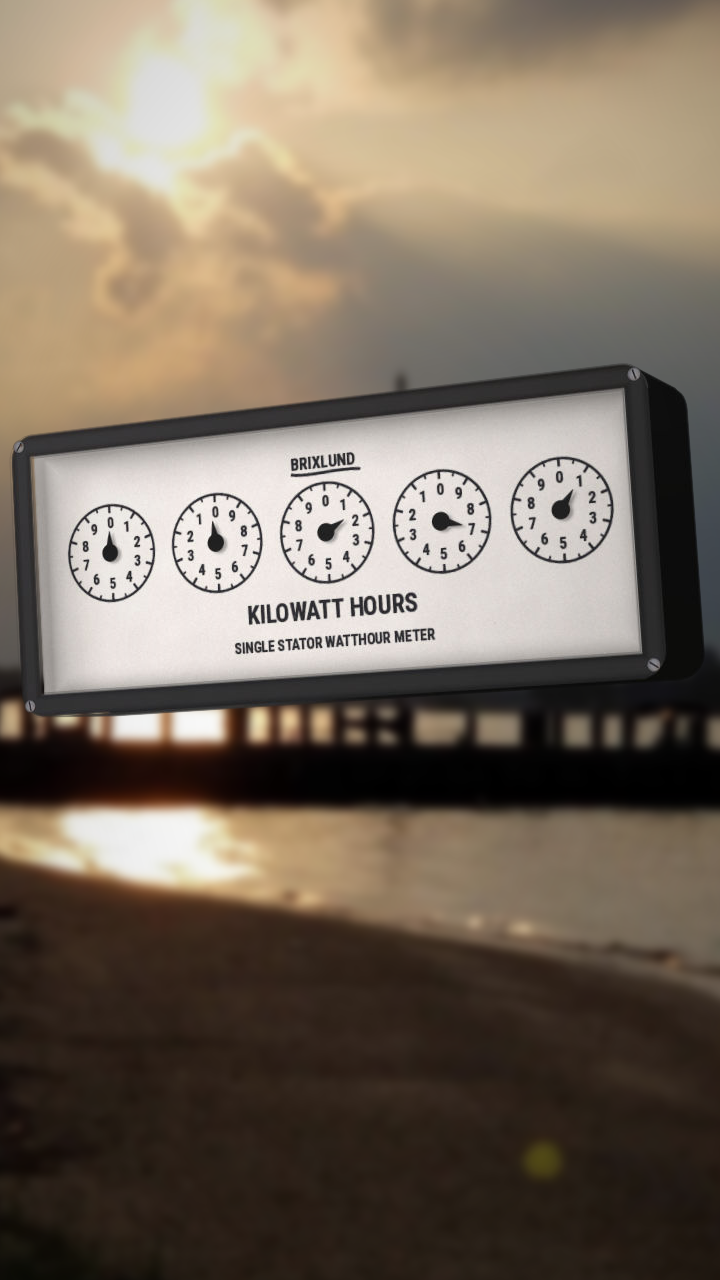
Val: 171 kWh
